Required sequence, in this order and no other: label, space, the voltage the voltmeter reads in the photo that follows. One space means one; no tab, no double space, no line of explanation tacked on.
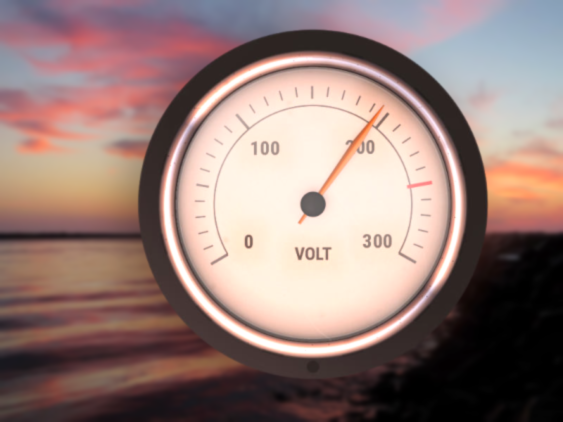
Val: 195 V
